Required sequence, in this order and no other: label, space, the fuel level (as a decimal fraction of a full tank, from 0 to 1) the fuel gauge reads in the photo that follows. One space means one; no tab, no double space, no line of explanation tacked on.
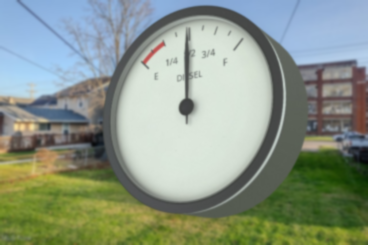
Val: 0.5
